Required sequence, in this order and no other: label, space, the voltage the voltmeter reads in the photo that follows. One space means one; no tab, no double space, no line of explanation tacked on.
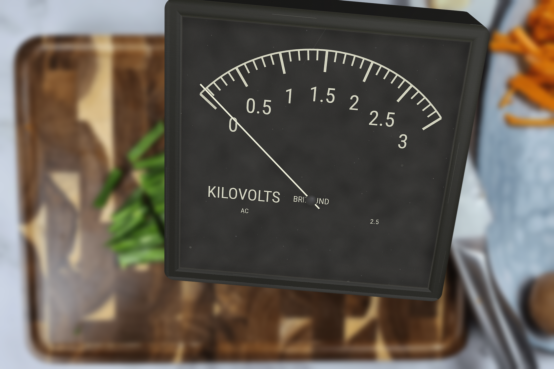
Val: 0.1 kV
